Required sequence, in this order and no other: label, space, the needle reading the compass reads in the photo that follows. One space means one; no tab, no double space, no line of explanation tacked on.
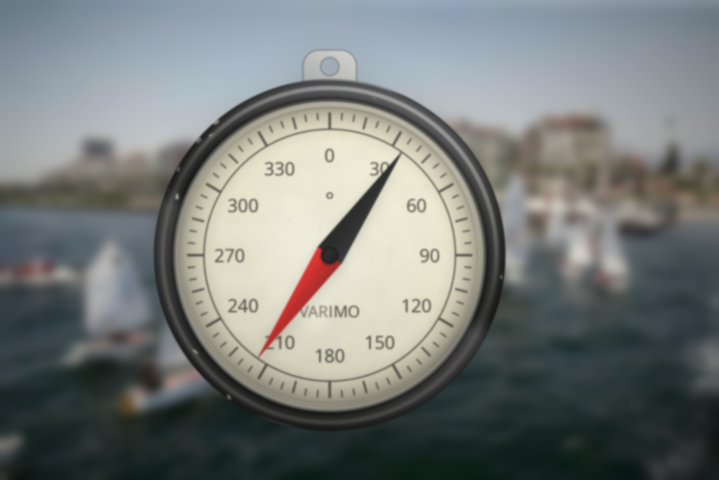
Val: 215 °
